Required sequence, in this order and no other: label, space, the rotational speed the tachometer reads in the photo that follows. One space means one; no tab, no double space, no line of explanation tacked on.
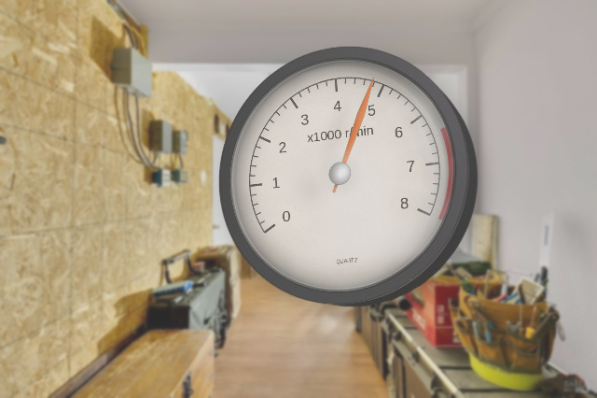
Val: 4800 rpm
